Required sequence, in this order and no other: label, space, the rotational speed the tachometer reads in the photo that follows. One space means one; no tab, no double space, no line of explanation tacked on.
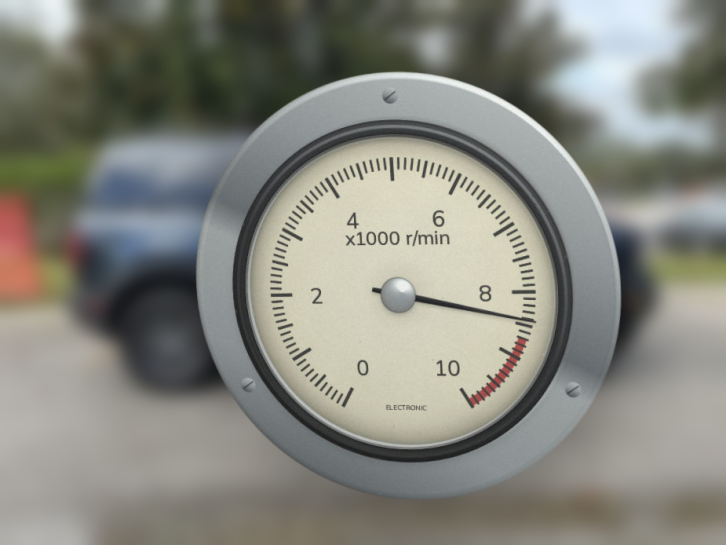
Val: 8400 rpm
